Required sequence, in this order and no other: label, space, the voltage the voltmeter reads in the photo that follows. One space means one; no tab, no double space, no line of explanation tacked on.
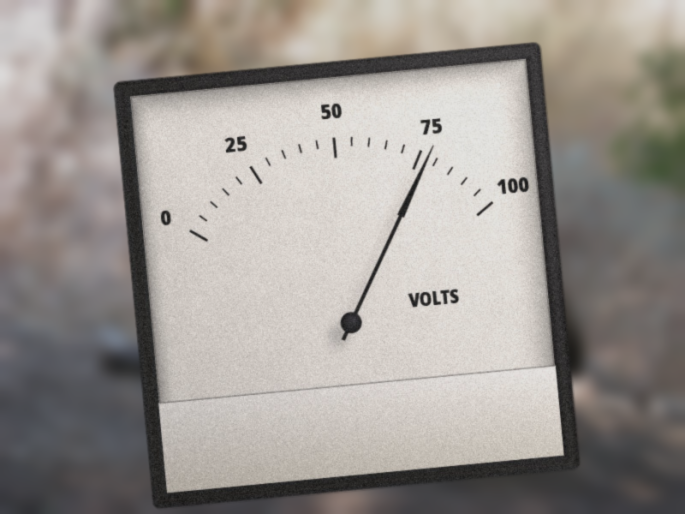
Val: 77.5 V
